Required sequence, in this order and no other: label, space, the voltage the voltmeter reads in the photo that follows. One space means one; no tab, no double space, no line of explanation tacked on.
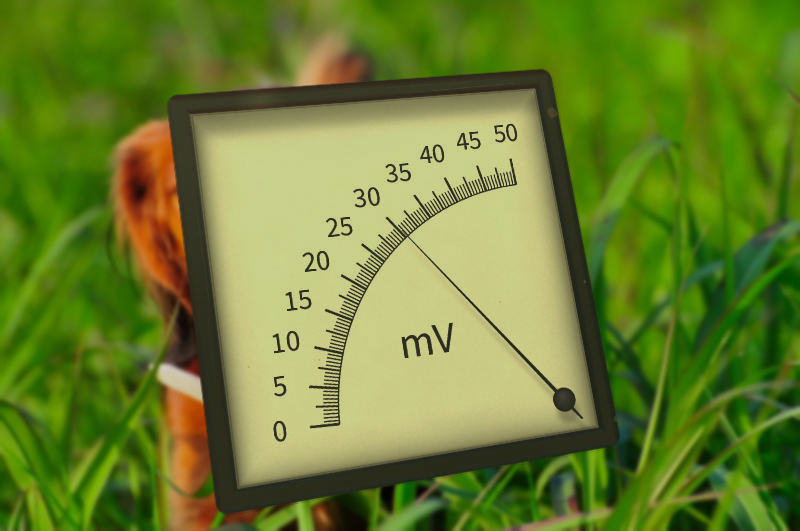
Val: 30 mV
